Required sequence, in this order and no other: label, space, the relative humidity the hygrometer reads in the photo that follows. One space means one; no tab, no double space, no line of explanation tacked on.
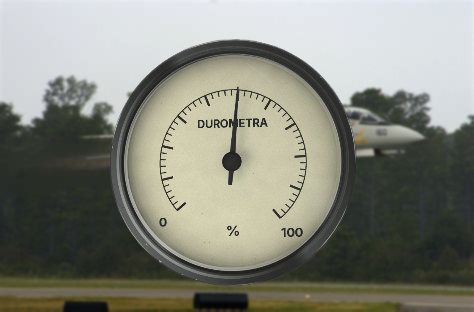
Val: 50 %
